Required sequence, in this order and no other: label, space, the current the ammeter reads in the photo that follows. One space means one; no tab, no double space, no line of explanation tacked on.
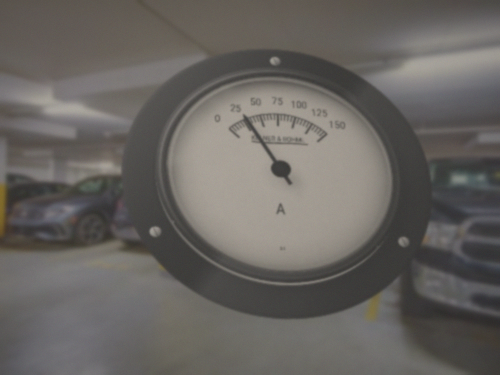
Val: 25 A
